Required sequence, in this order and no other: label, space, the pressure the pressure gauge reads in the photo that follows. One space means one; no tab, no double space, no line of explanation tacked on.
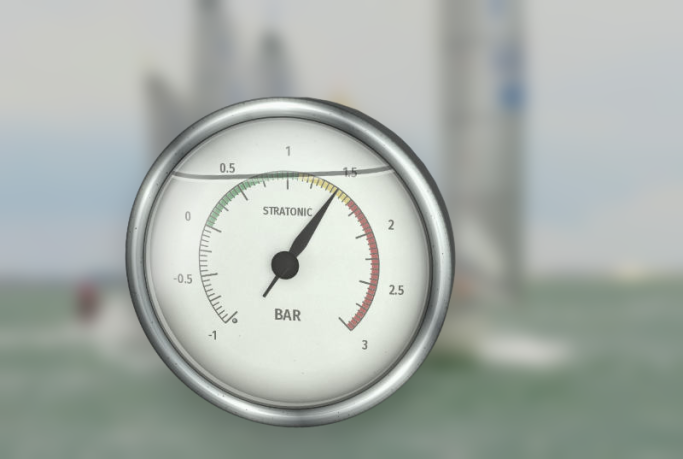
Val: 1.5 bar
